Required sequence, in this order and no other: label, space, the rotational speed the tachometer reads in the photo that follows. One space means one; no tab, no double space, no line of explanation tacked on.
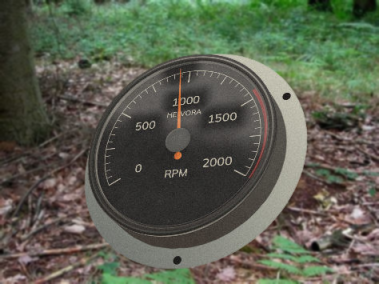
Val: 950 rpm
